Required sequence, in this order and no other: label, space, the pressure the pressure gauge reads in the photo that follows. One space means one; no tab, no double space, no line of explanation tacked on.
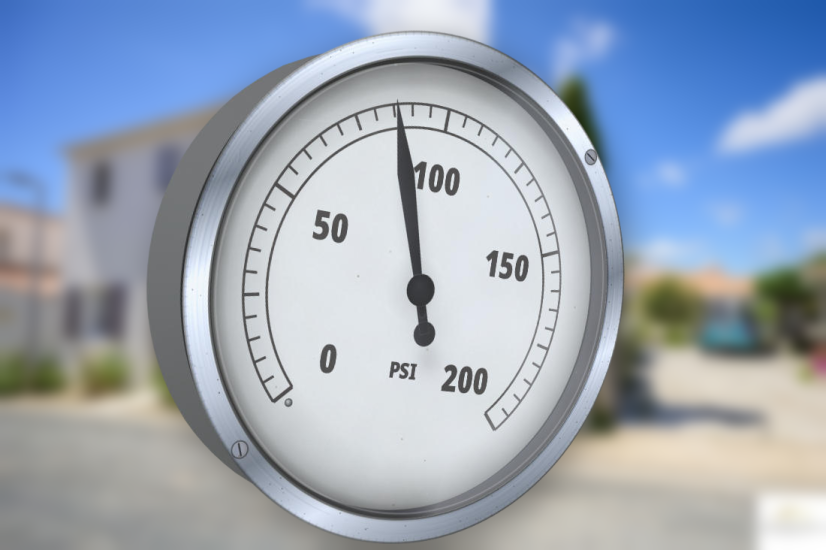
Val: 85 psi
